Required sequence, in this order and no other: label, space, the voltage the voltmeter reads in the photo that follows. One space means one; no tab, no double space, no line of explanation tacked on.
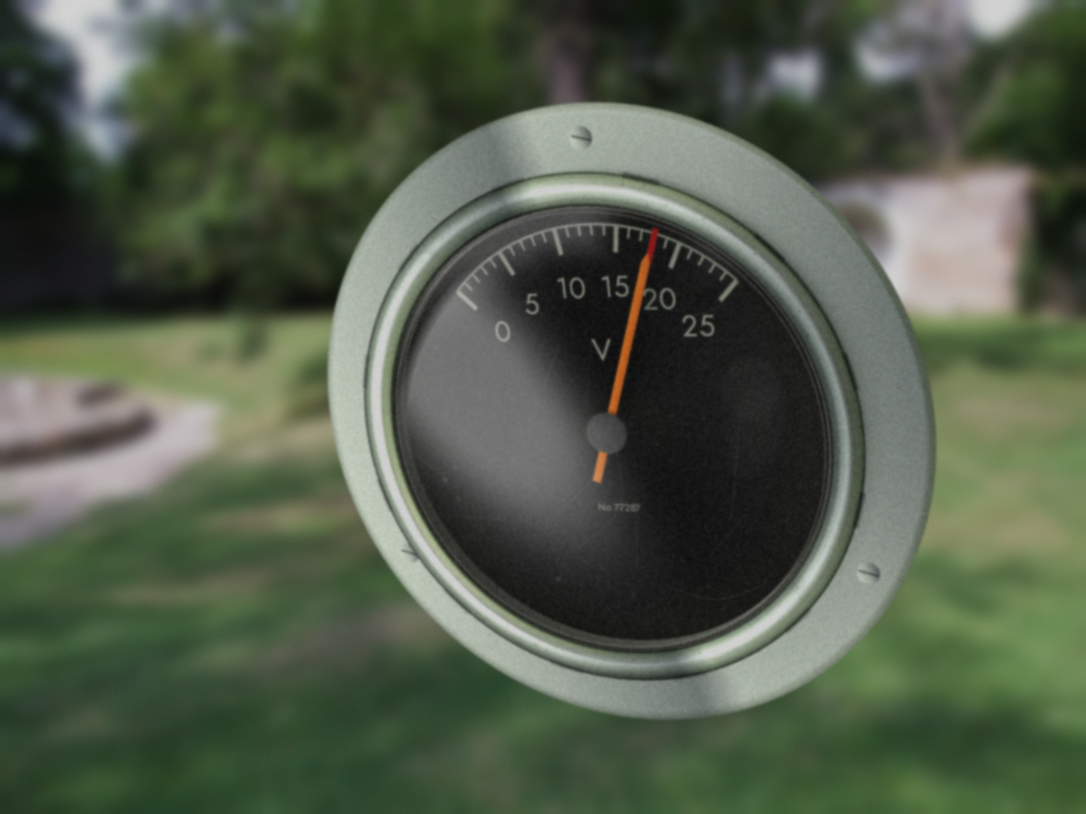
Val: 18 V
